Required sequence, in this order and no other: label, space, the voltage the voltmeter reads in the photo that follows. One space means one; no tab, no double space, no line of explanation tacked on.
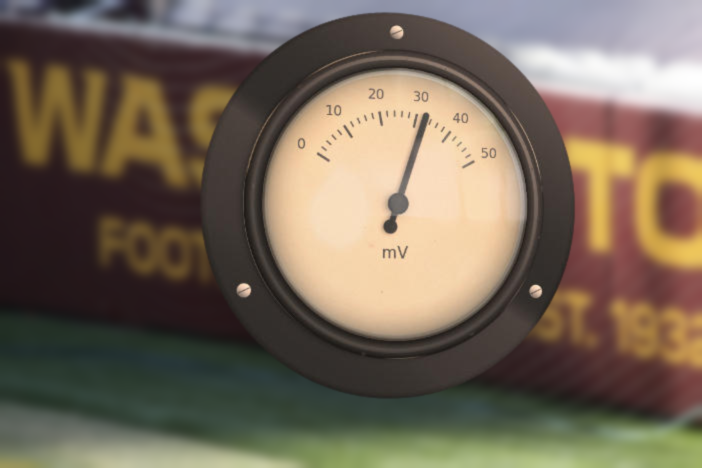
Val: 32 mV
